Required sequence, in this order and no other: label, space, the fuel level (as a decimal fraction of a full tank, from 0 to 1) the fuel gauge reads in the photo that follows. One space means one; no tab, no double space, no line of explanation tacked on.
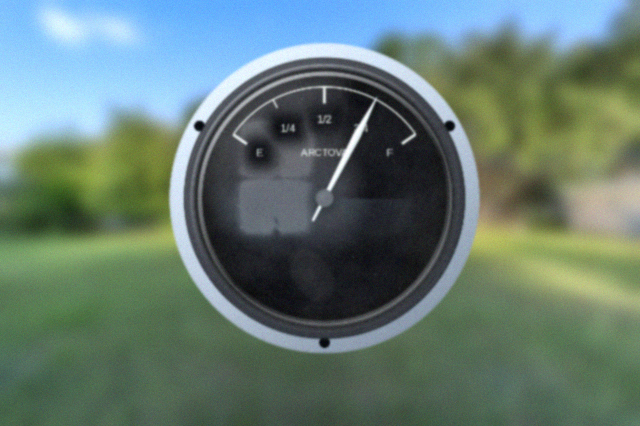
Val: 0.75
